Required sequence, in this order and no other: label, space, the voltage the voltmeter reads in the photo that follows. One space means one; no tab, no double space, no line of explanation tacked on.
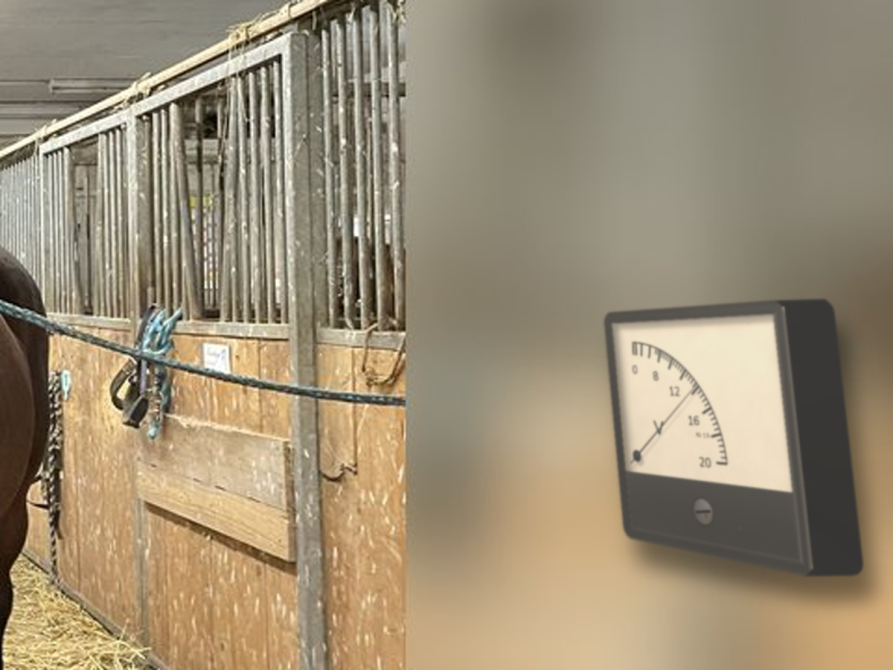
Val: 14 V
